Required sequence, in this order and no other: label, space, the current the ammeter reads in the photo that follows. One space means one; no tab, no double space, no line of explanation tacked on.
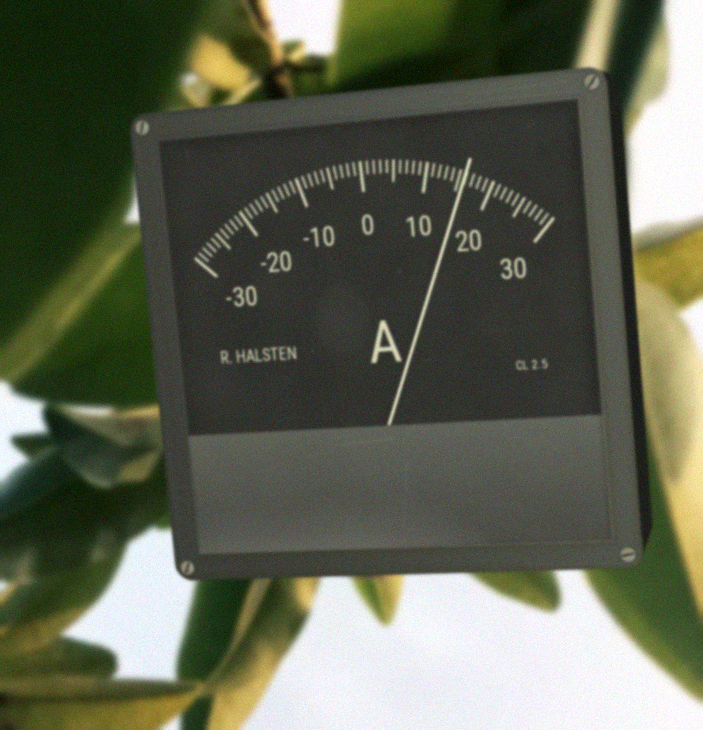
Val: 16 A
